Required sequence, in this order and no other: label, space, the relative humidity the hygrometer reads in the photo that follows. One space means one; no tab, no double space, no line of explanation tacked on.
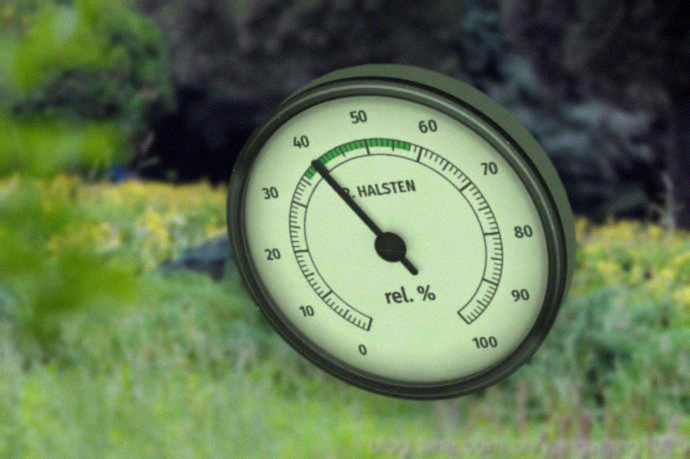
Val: 40 %
